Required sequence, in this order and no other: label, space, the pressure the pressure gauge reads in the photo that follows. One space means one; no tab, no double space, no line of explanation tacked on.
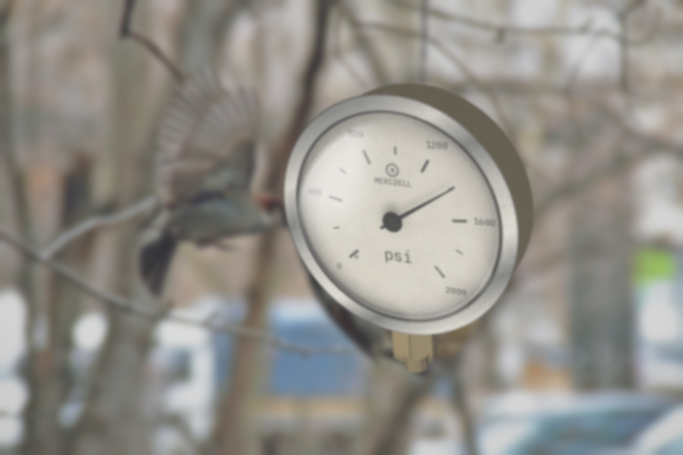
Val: 1400 psi
